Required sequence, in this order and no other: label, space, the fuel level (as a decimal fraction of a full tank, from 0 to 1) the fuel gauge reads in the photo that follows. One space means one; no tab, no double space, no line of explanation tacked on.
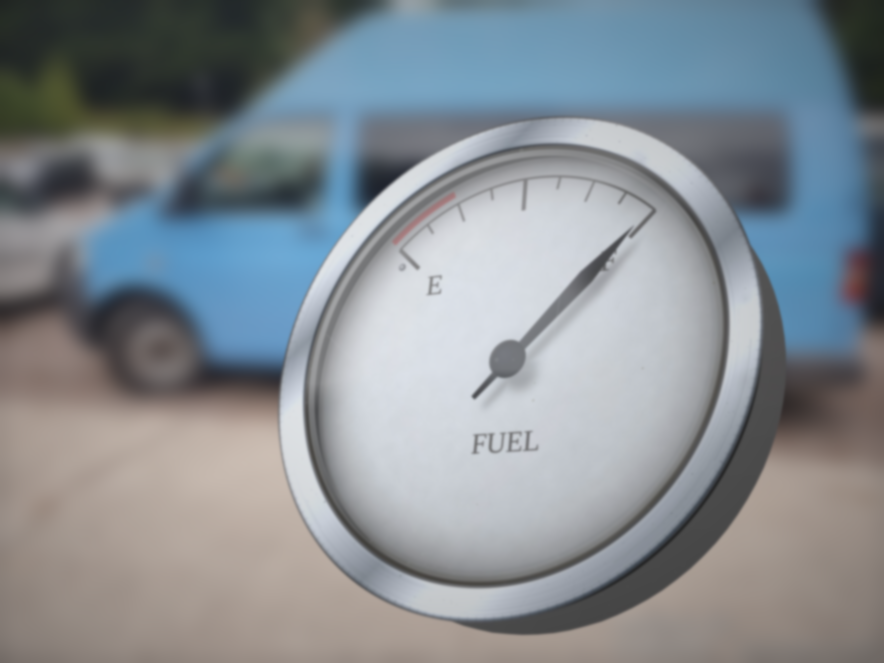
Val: 1
